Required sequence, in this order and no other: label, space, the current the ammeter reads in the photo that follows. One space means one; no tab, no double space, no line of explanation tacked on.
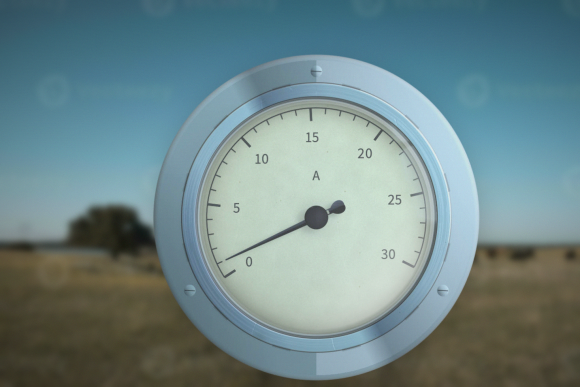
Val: 1 A
